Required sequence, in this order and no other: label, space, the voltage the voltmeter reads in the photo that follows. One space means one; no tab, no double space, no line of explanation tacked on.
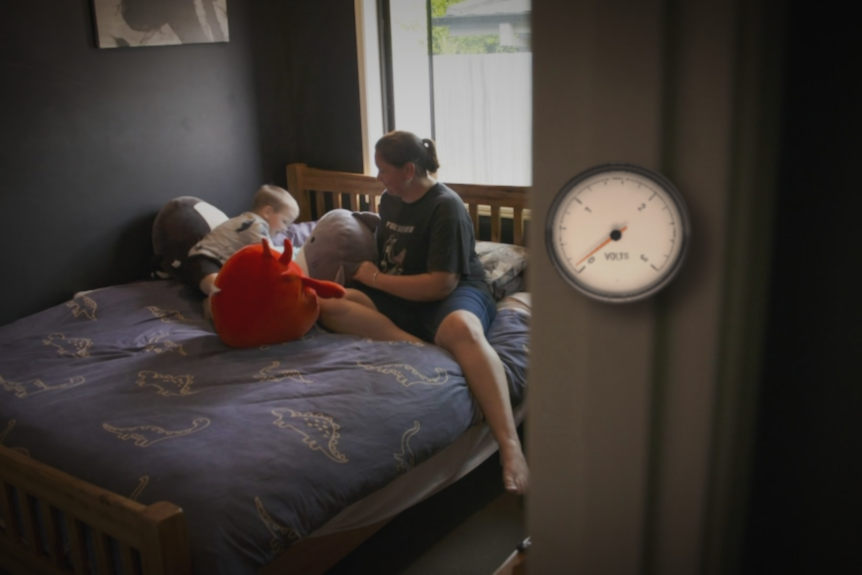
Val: 0.1 V
